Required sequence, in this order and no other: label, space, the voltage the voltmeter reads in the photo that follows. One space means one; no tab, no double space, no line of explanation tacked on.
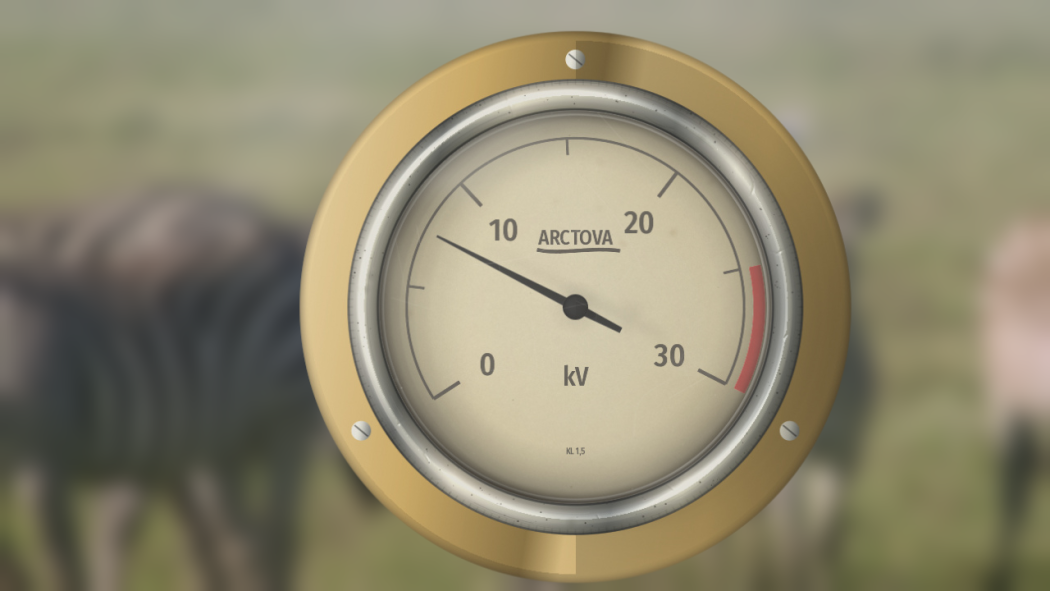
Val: 7.5 kV
